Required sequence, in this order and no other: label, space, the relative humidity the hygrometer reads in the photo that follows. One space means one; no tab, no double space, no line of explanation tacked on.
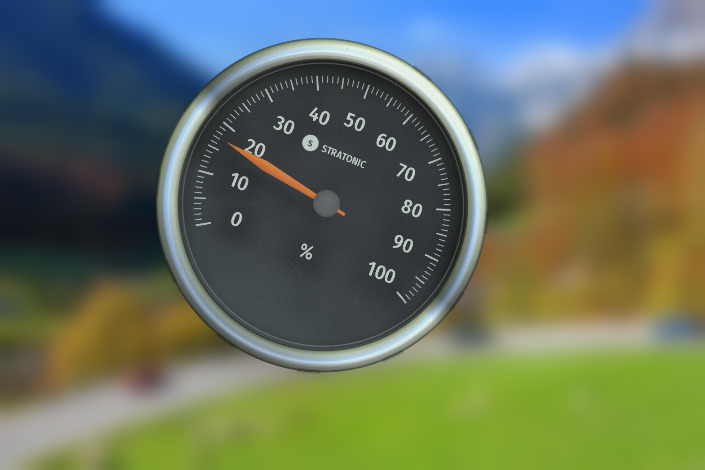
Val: 17 %
